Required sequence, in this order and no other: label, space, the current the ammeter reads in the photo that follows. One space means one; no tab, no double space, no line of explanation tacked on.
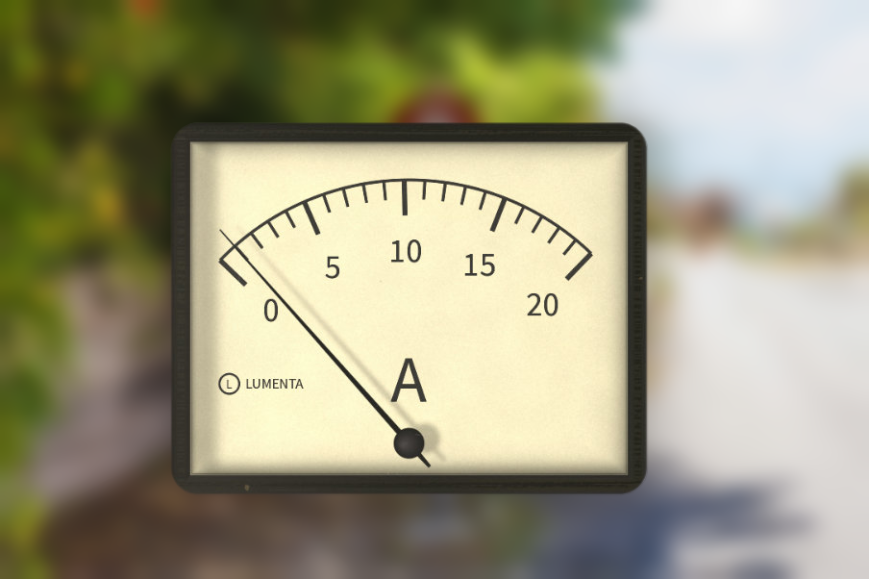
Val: 1 A
